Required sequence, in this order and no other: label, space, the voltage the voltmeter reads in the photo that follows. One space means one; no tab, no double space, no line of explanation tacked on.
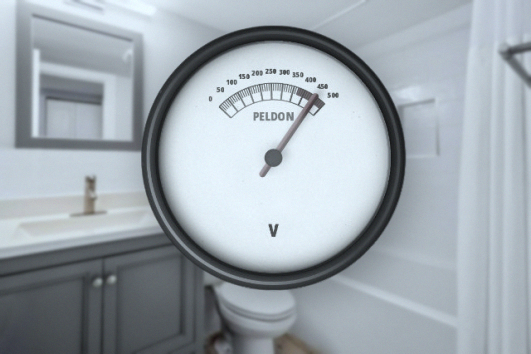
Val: 450 V
